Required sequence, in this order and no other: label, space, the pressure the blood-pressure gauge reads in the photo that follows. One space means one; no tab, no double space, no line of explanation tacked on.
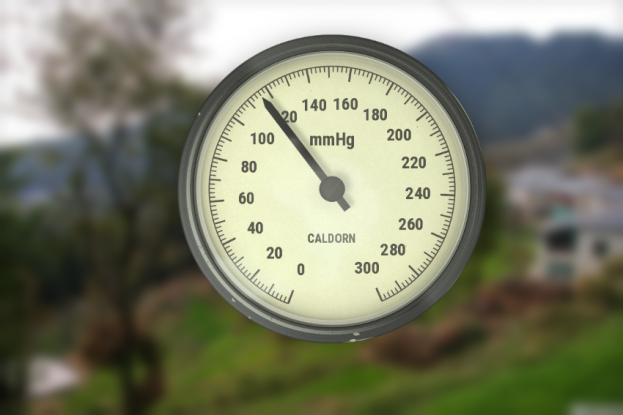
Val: 116 mmHg
